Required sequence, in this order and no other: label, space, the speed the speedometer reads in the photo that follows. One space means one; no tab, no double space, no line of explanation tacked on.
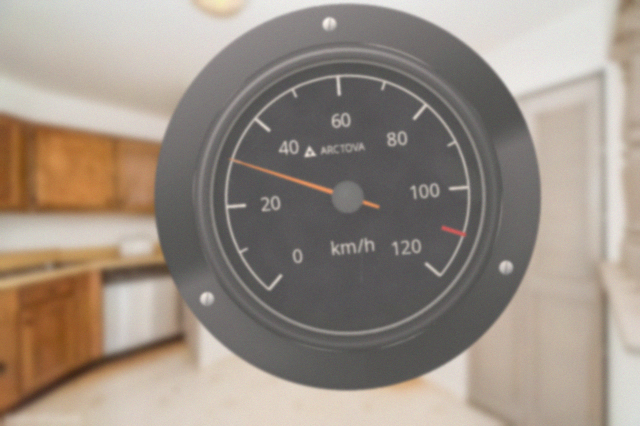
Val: 30 km/h
